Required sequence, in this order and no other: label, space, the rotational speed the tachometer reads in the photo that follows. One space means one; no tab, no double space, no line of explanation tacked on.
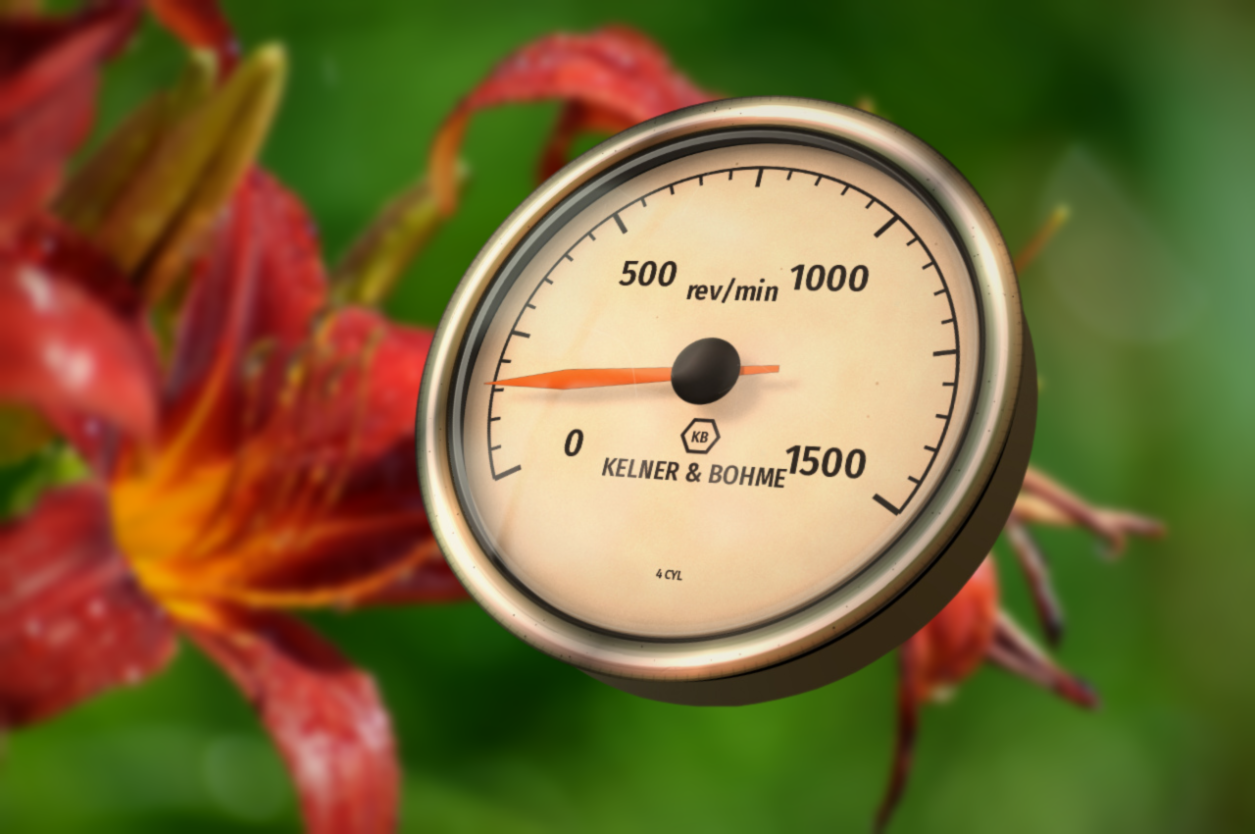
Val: 150 rpm
